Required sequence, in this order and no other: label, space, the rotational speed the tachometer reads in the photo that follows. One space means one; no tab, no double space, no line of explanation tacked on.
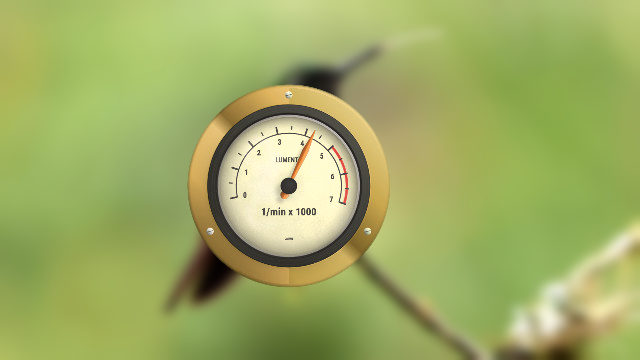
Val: 4250 rpm
